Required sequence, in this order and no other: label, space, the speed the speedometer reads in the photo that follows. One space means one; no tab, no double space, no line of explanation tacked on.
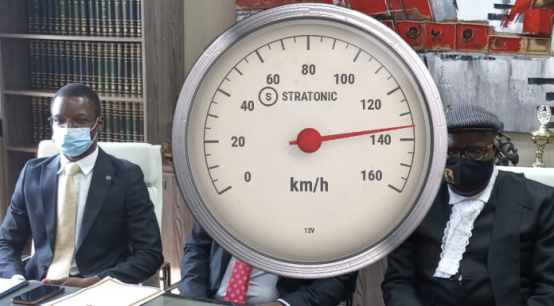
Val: 135 km/h
